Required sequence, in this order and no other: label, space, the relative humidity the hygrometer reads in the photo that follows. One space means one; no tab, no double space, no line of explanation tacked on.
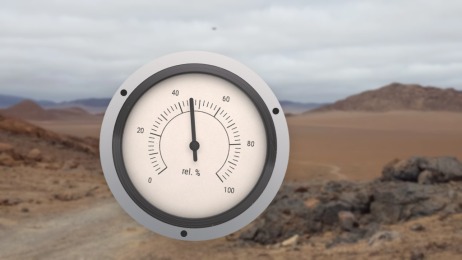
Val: 46 %
